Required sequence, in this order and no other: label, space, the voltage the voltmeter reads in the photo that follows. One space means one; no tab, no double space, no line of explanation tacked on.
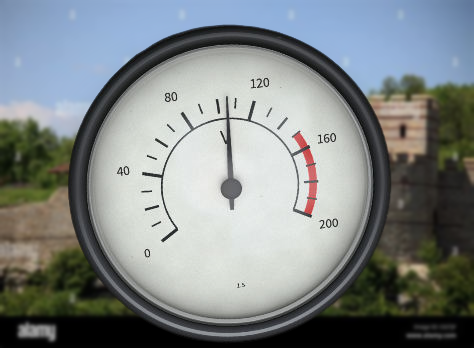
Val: 105 V
